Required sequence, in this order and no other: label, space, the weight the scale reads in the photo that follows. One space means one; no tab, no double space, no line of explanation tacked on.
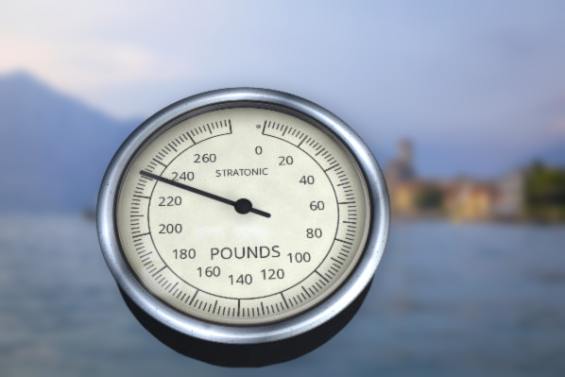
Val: 230 lb
